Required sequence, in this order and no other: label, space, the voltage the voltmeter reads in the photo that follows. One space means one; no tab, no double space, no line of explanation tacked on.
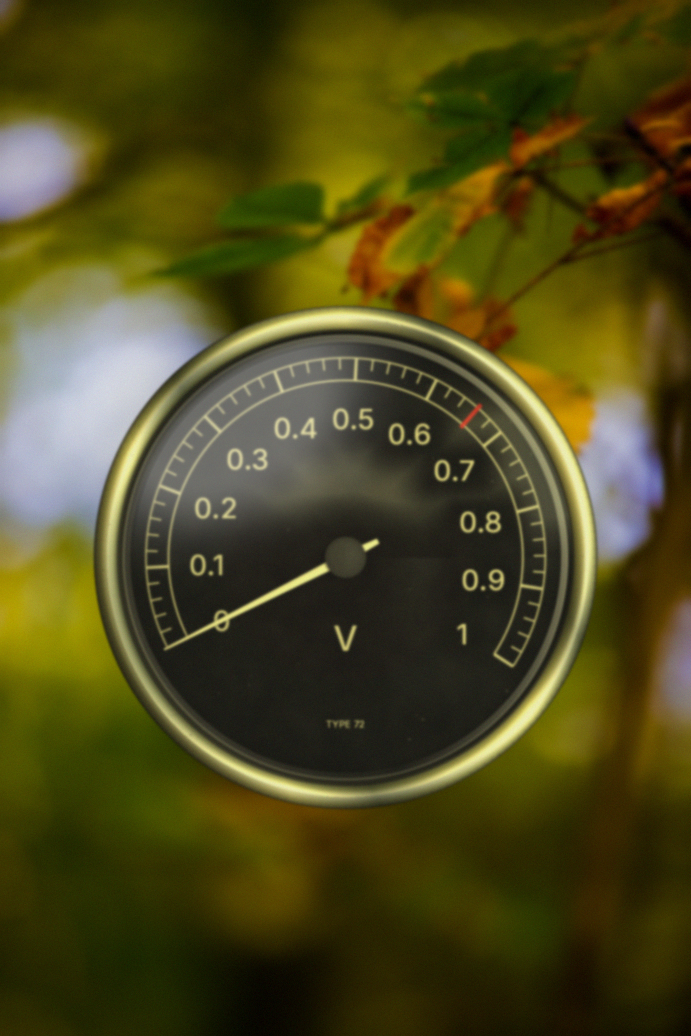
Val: 0 V
